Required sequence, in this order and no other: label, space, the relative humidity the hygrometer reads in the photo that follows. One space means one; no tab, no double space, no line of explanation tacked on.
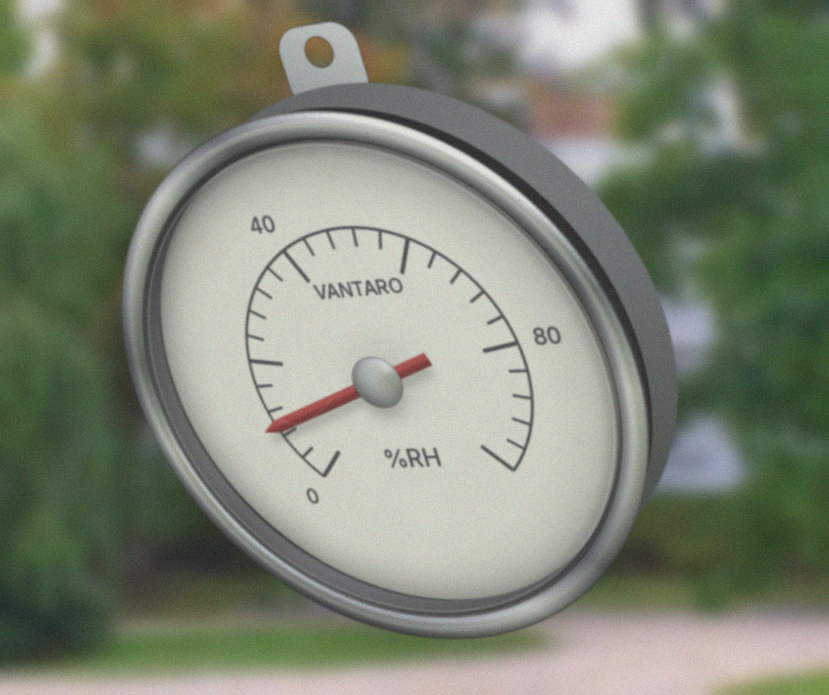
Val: 10 %
